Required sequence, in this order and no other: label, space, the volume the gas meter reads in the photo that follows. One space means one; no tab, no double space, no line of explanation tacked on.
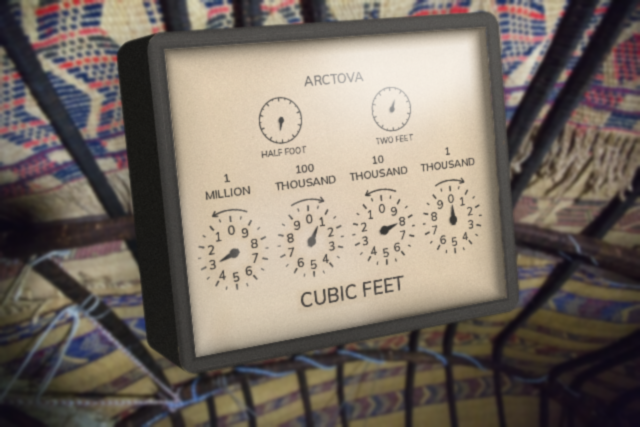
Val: 308000 ft³
